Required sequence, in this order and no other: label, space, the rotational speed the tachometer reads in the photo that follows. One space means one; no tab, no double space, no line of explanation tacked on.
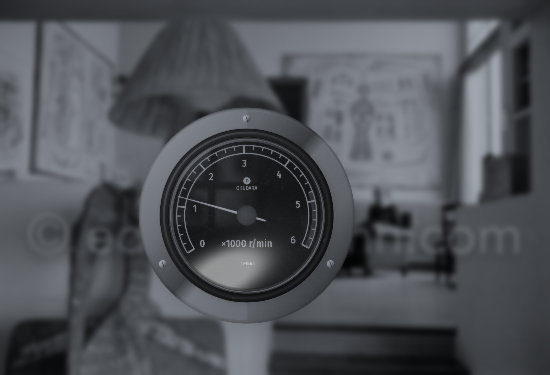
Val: 1200 rpm
